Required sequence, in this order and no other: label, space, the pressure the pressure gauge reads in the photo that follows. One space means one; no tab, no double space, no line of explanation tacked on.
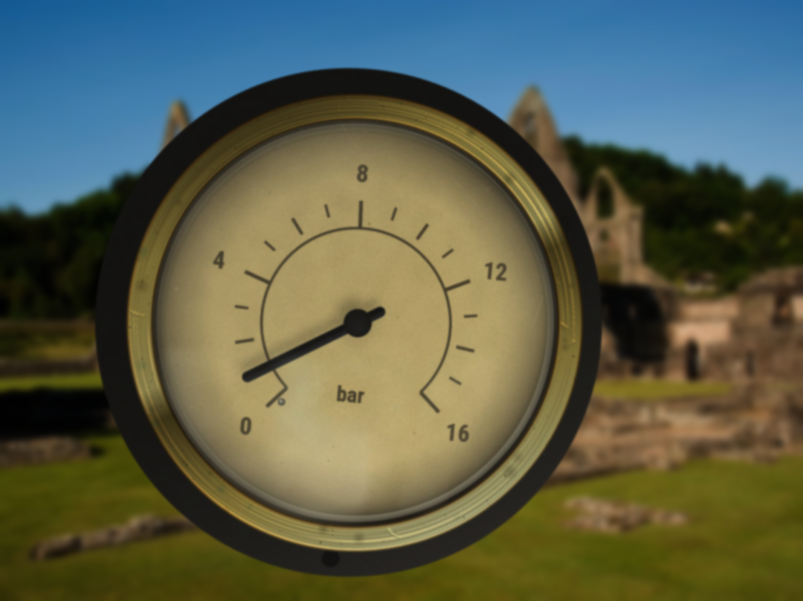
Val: 1 bar
